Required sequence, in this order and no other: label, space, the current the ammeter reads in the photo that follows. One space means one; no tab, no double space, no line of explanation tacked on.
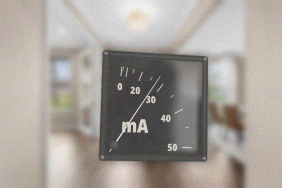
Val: 27.5 mA
